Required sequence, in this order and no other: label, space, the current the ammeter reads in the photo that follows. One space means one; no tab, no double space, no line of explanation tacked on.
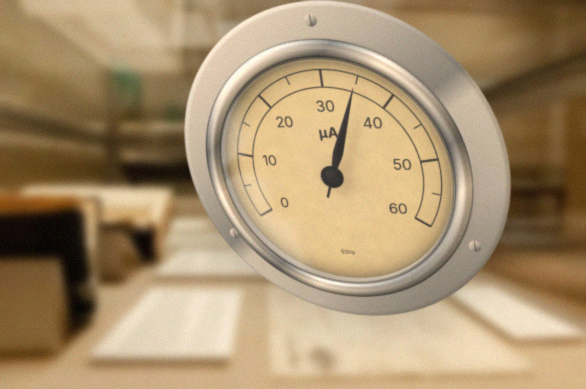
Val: 35 µA
